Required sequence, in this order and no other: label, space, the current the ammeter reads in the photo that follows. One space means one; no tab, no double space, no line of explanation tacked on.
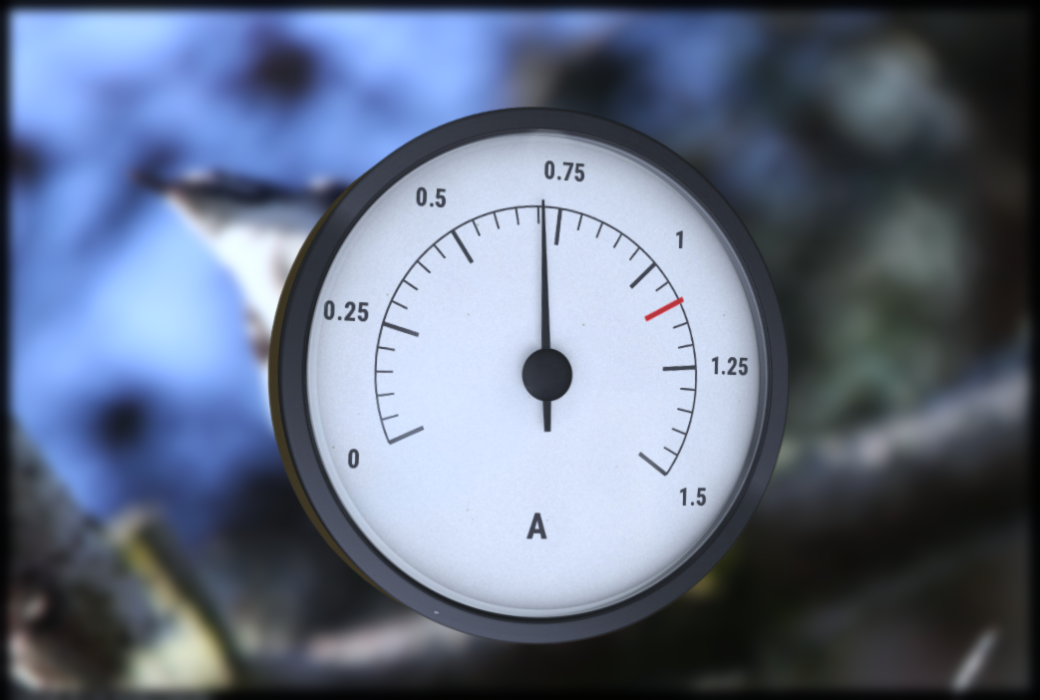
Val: 0.7 A
